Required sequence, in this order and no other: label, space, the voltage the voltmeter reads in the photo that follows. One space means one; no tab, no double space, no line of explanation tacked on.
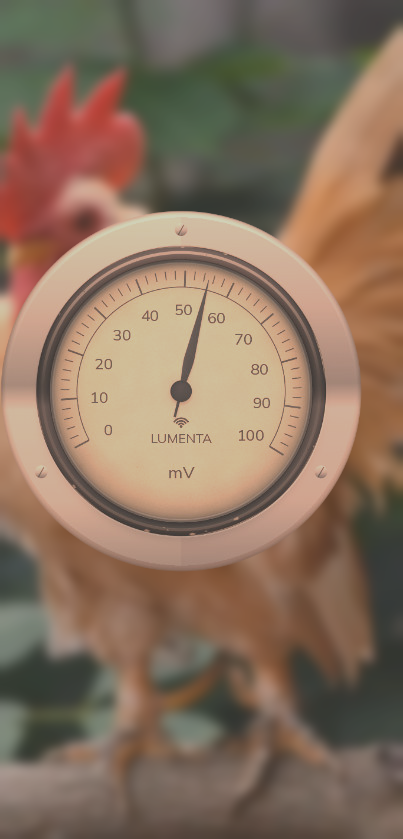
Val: 55 mV
